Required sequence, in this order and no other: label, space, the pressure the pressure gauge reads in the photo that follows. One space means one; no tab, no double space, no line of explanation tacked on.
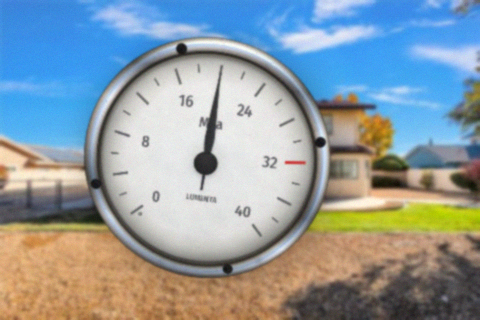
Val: 20 MPa
